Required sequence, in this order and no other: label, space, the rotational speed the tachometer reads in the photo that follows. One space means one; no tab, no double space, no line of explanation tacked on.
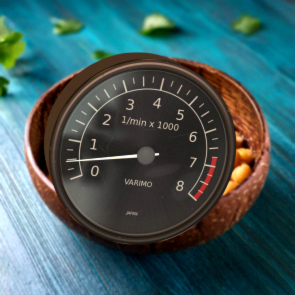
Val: 500 rpm
